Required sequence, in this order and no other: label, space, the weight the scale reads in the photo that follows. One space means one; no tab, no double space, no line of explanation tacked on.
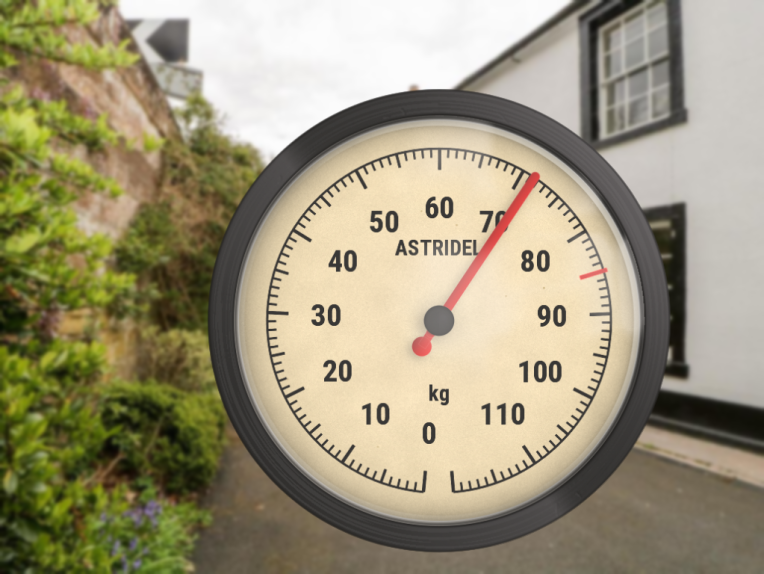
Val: 71.5 kg
